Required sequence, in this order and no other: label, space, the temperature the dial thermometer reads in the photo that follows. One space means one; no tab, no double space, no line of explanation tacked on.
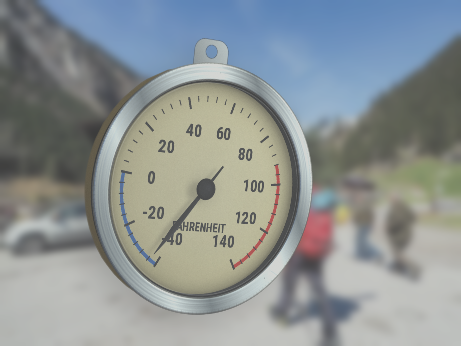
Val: -36 °F
